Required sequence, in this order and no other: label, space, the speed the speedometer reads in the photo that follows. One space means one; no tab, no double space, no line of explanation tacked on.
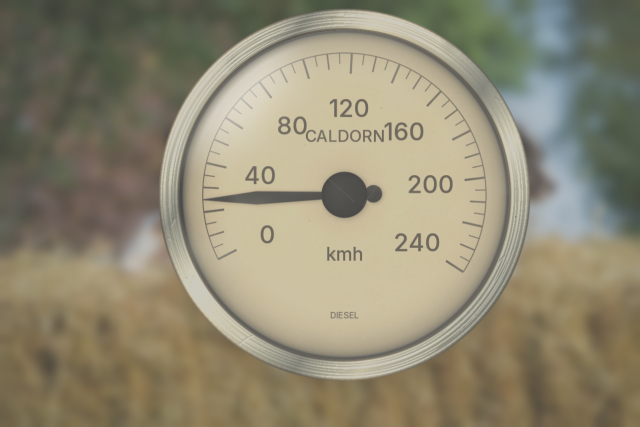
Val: 25 km/h
